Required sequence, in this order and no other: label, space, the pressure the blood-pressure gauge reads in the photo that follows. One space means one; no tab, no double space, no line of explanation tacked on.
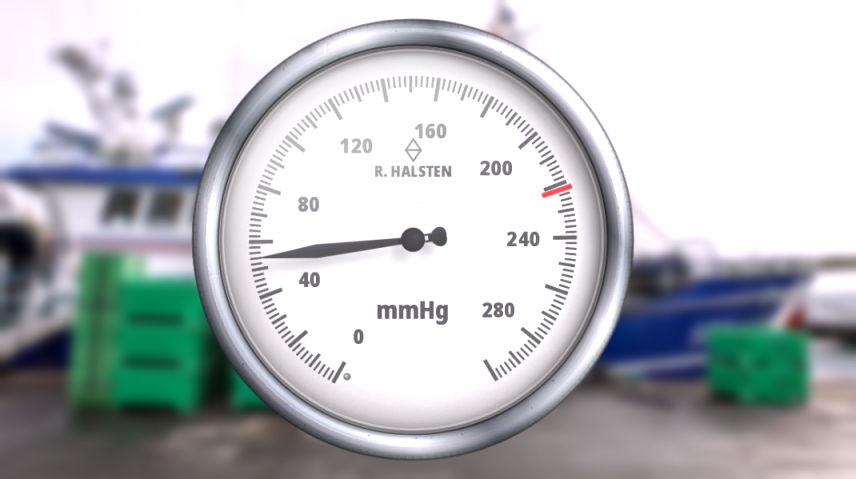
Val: 54 mmHg
